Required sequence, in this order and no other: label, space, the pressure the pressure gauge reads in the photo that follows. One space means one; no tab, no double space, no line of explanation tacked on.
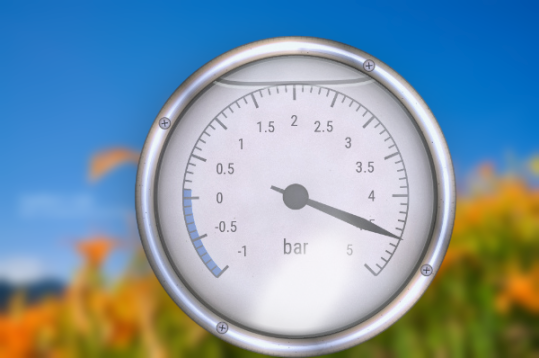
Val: 4.5 bar
